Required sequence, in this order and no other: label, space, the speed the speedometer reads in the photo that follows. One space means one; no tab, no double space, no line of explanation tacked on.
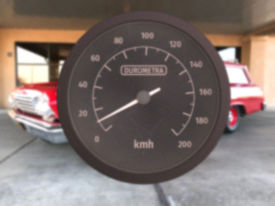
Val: 10 km/h
